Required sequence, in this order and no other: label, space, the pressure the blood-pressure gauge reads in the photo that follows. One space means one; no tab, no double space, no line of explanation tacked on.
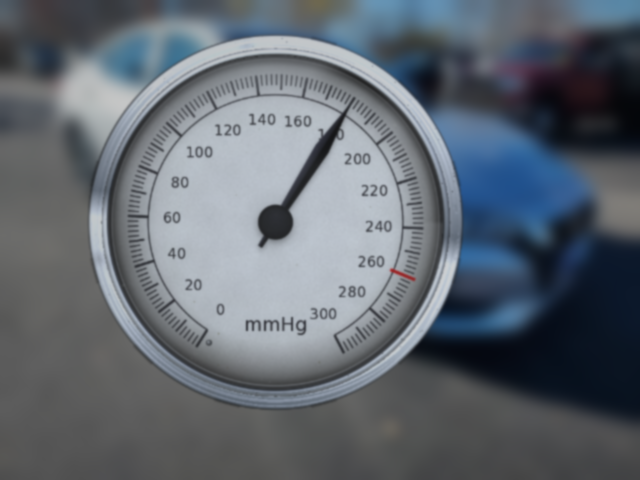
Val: 180 mmHg
